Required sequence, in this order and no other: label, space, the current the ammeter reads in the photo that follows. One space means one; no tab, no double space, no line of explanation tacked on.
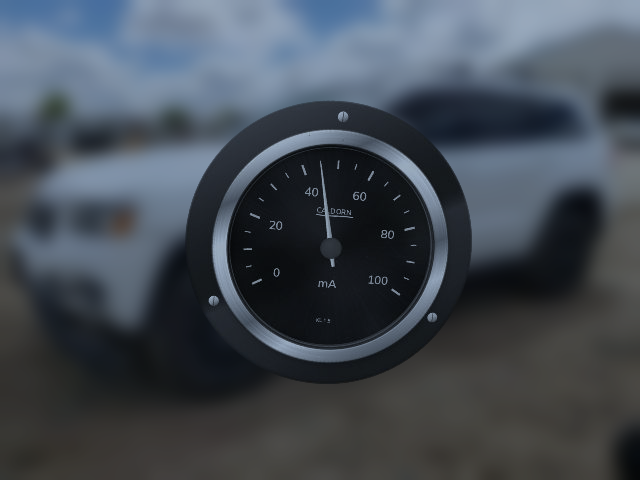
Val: 45 mA
